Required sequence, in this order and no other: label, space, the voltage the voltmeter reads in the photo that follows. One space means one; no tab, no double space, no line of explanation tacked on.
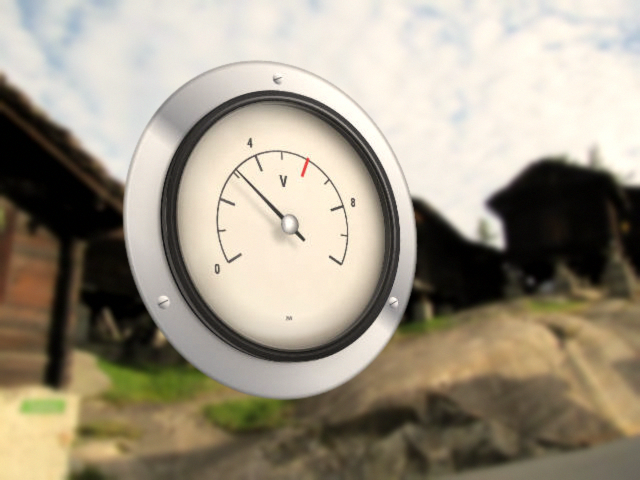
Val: 3 V
